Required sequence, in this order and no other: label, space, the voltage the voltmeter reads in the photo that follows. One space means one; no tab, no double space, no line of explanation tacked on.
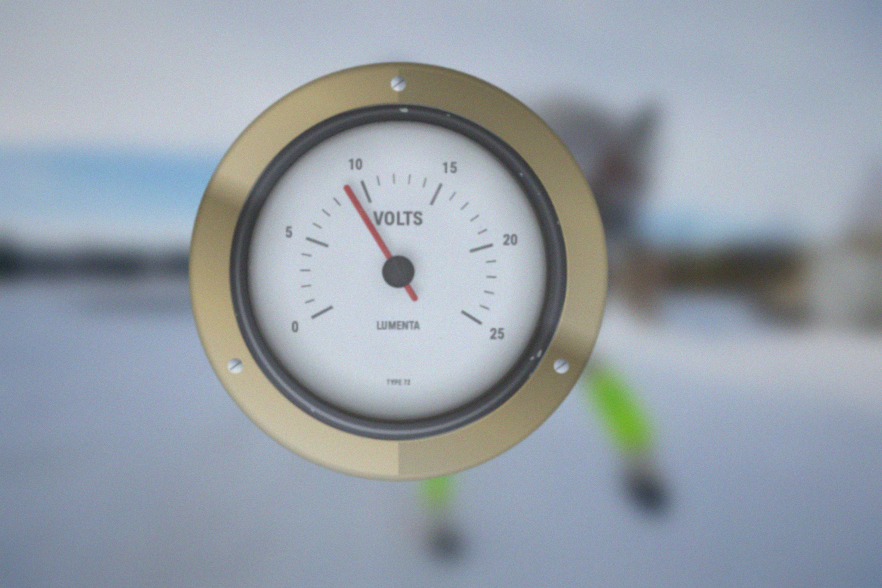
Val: 9 V
